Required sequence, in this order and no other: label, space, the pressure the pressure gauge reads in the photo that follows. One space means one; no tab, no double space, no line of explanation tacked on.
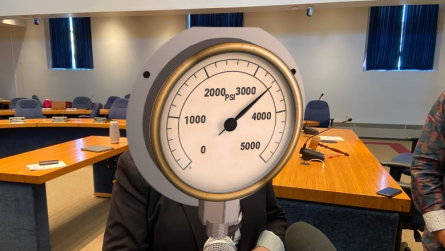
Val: 3400 psi
